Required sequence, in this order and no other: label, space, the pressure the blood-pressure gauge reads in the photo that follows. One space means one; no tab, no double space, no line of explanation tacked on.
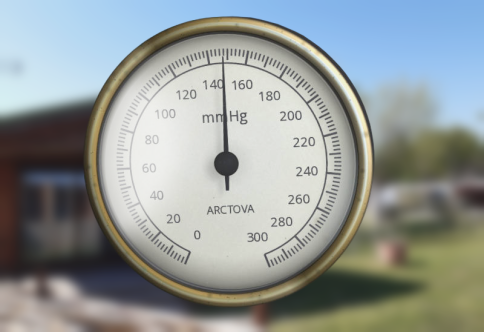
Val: 148 mmHg
